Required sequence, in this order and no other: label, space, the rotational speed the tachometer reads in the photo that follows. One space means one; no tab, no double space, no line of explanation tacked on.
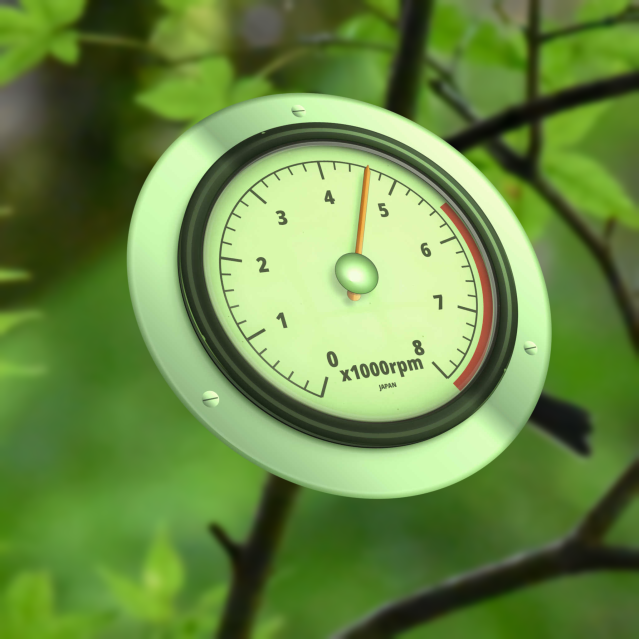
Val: 4600 rpm
